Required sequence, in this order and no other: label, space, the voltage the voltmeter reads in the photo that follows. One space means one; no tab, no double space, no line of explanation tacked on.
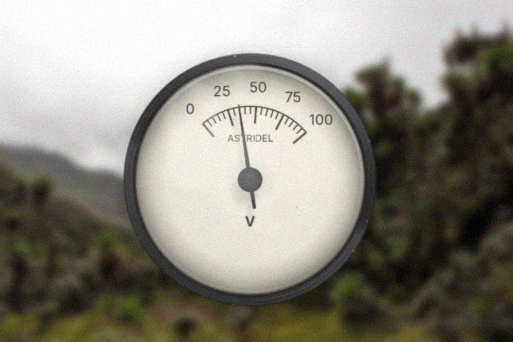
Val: 35 V
